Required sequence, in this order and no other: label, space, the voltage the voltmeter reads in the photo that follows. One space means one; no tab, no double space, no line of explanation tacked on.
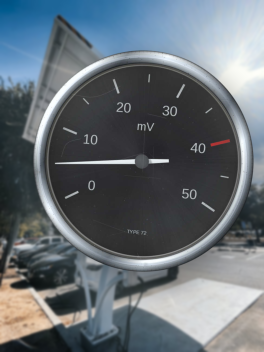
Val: 5 mV
